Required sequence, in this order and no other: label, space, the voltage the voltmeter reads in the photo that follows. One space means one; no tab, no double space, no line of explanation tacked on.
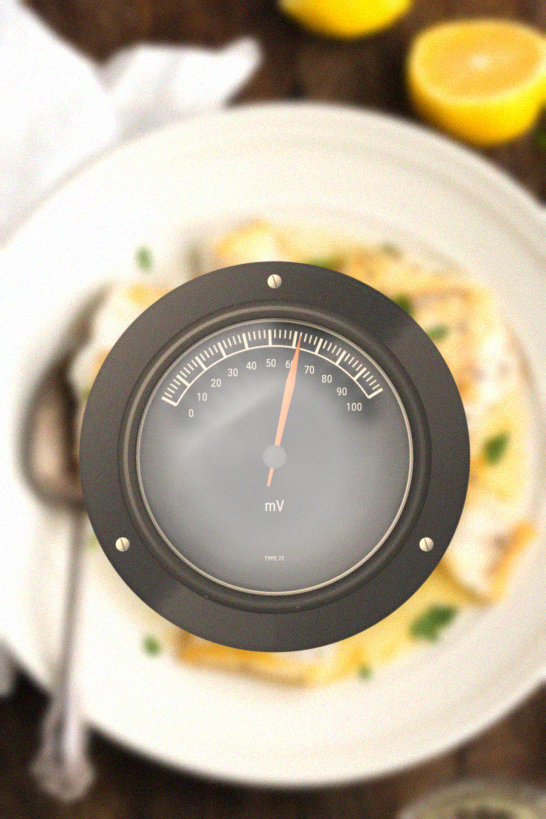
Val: 62 mV
